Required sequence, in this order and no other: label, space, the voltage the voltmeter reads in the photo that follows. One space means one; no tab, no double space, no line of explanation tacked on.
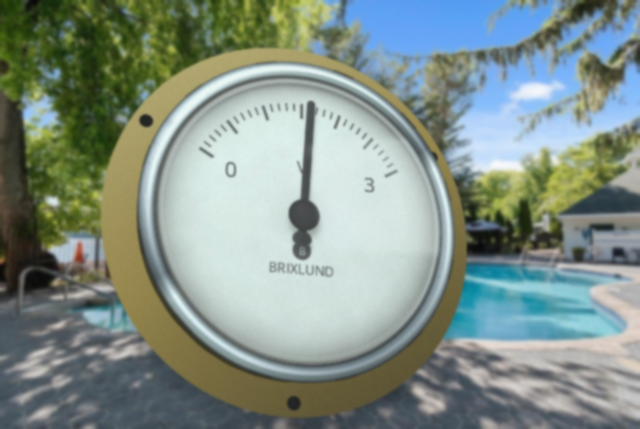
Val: 1.6 V
